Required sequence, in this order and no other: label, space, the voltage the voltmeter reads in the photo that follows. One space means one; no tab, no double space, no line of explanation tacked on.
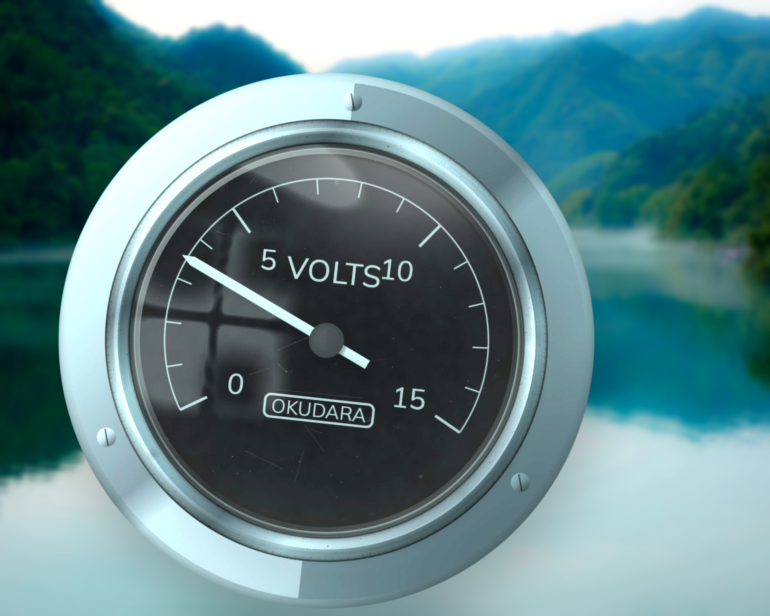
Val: 3.5 V
